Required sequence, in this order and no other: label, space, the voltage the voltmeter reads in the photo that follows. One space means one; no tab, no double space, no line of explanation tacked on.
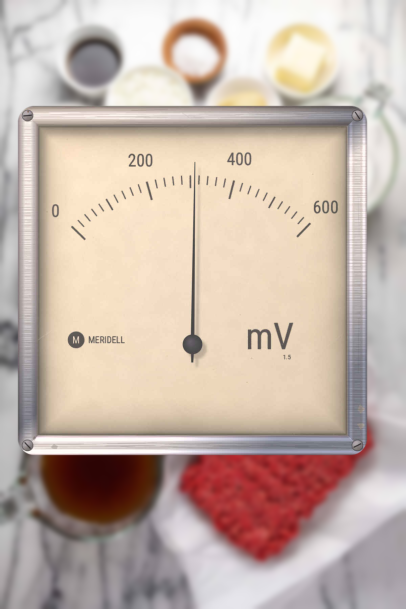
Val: 310 mV
